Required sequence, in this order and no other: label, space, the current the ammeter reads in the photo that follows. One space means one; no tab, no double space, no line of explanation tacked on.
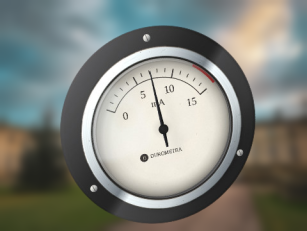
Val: 7 mA
